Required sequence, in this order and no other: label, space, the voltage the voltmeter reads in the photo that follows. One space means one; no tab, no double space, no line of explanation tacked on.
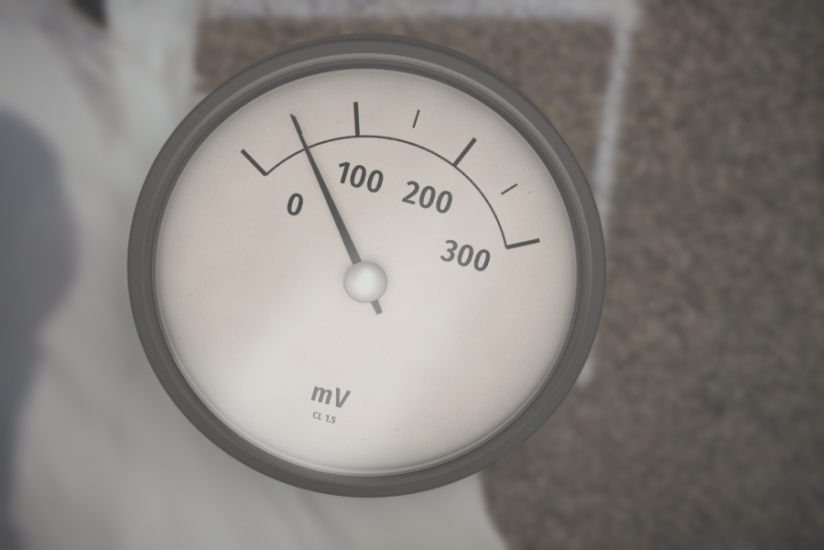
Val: 50 mV
